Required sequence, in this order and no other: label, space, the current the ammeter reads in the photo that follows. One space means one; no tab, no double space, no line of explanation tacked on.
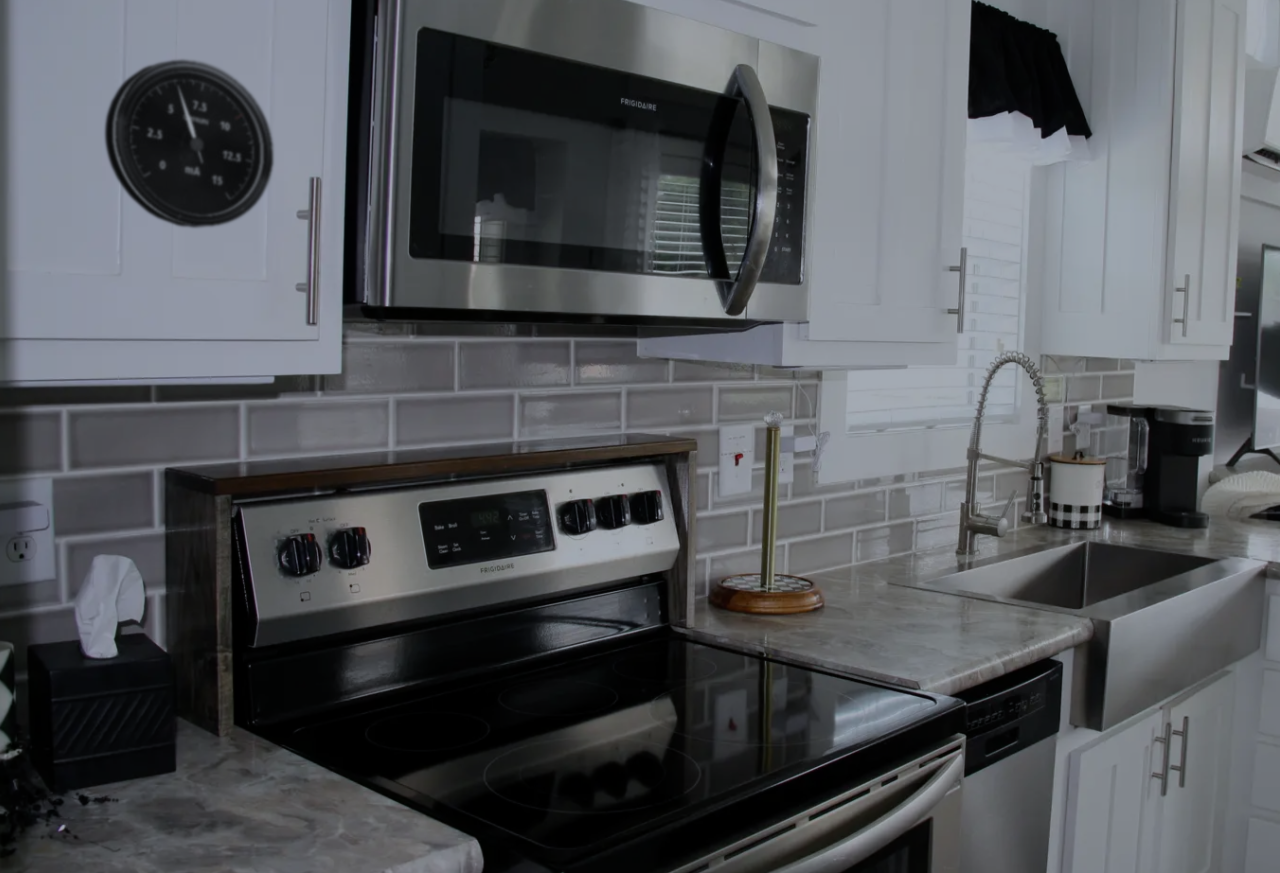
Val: 6 mA
